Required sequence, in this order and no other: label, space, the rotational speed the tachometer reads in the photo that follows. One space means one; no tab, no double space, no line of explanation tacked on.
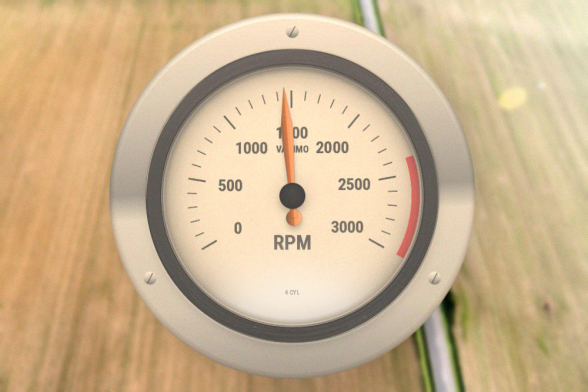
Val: 1450 rpm
